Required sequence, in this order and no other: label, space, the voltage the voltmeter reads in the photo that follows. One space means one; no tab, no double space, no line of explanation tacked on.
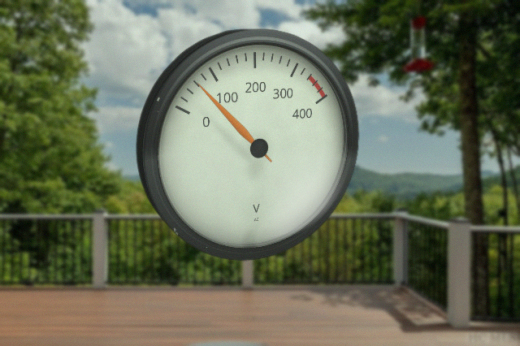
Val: 60 V
